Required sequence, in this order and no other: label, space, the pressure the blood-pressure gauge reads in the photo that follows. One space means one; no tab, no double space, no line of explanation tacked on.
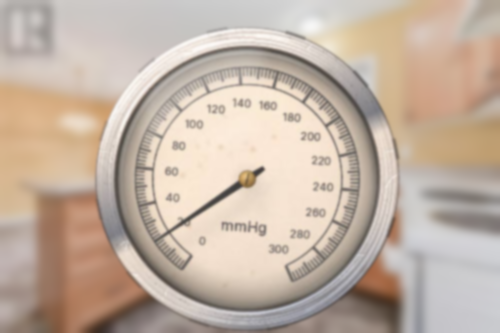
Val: 20 mmHg
